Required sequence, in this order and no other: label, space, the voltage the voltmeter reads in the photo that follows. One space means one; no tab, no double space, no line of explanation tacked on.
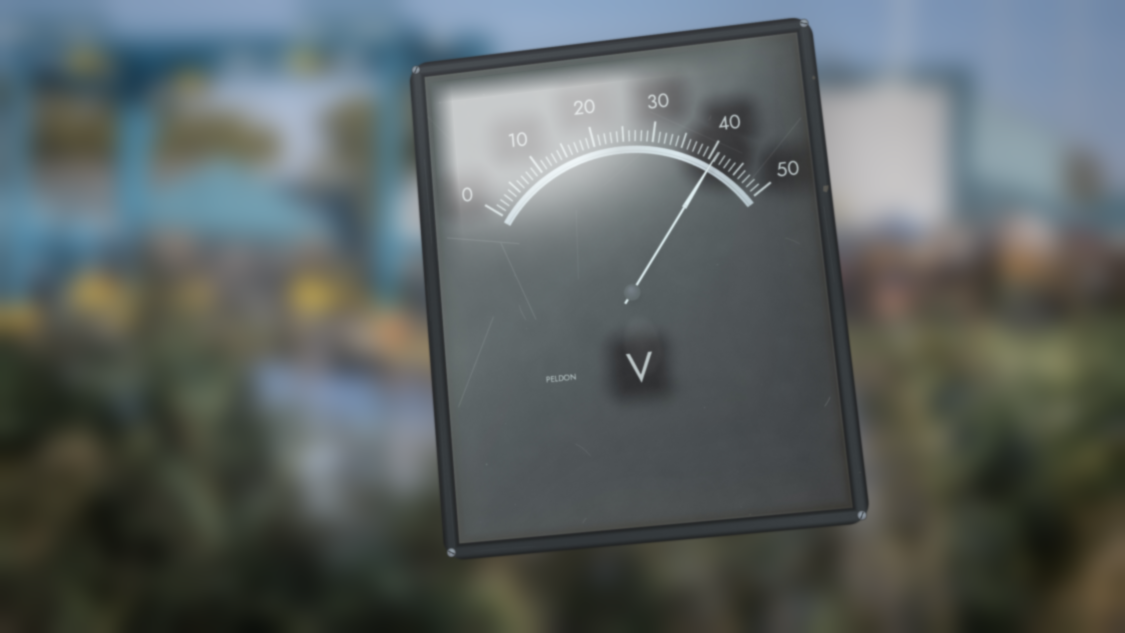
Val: 41 V
